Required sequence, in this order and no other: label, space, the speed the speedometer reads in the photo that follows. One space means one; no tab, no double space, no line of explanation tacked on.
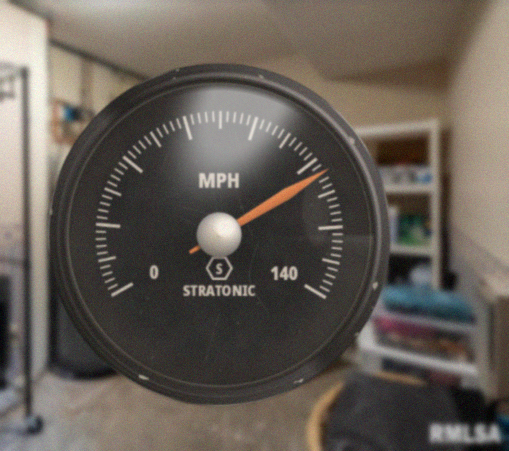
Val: 104 mph
